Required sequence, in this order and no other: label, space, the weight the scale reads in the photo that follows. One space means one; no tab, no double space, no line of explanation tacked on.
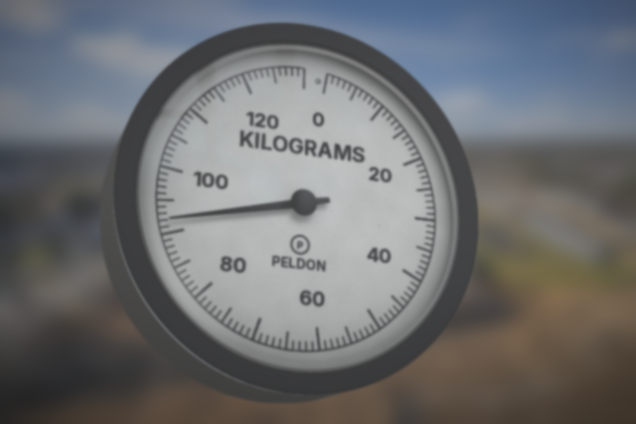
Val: 92 kg
